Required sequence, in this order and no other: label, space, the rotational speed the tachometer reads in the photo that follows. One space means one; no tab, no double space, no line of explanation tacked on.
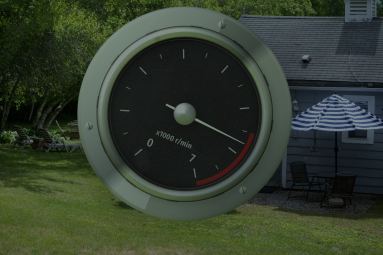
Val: 5750 rpm
